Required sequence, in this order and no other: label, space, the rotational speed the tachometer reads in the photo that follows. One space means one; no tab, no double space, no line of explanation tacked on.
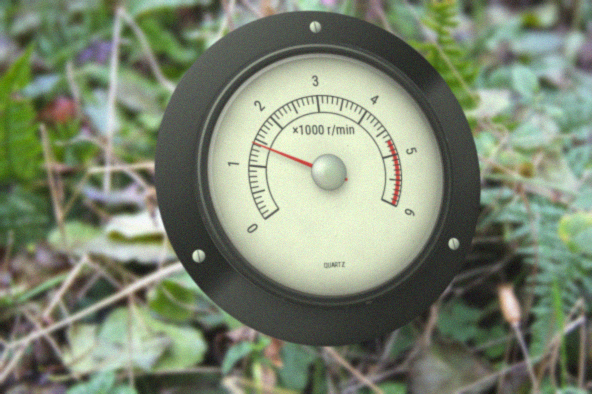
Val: 1400 rpm
